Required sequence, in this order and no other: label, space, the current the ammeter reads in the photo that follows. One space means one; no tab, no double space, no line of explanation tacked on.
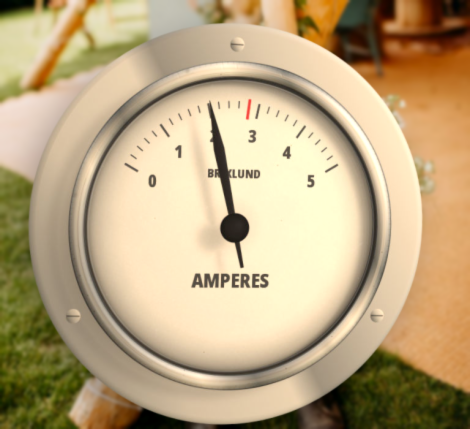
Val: 2 A
